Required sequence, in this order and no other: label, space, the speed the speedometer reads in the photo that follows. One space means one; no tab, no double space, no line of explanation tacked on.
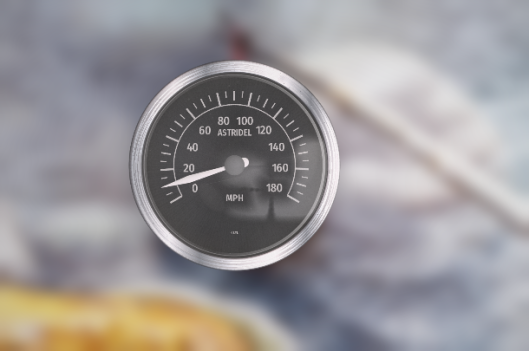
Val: 10 mph
